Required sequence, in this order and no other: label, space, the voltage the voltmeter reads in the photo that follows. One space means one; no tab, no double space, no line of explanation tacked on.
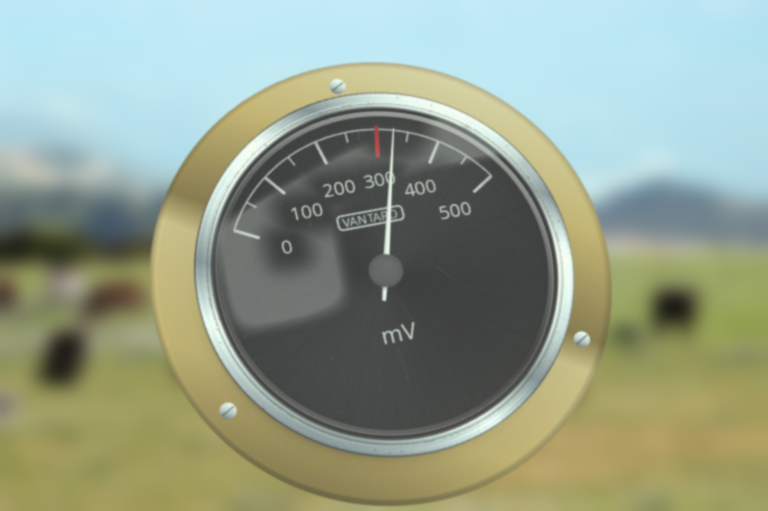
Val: 325 mV
